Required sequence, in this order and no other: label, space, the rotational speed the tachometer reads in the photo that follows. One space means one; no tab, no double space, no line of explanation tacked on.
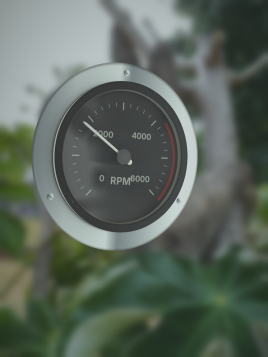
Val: 1800 rpm
